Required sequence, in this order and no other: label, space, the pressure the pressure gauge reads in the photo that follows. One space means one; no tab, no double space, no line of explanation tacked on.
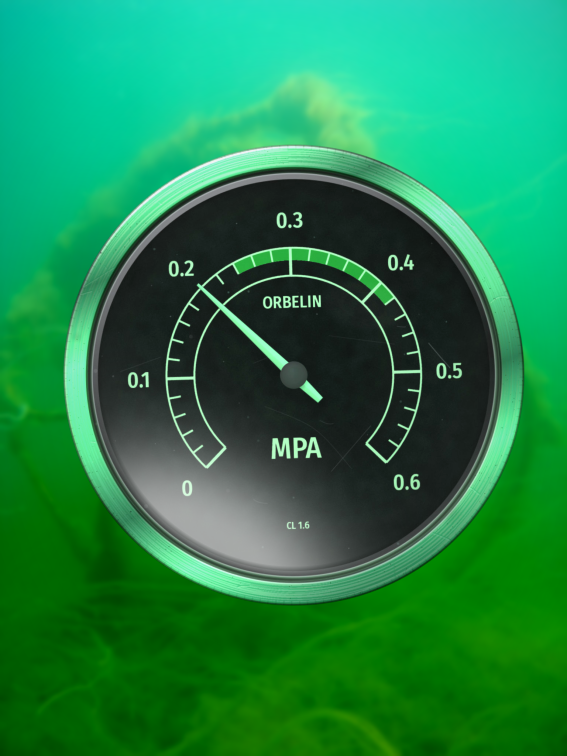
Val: 0.2 MPa
